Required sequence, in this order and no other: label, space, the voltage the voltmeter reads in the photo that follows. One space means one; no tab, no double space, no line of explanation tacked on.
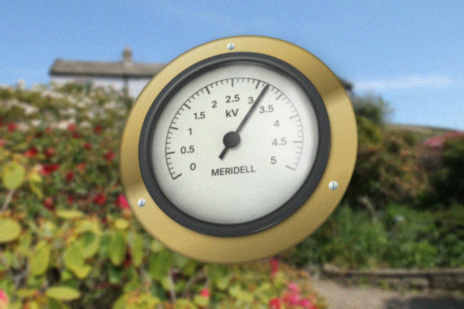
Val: 3.2 kV
